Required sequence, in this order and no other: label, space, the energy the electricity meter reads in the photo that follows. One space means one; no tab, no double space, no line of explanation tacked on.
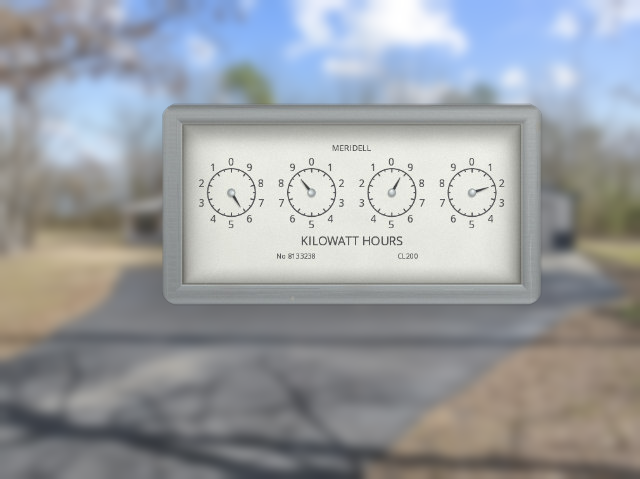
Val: 5892 kWh
